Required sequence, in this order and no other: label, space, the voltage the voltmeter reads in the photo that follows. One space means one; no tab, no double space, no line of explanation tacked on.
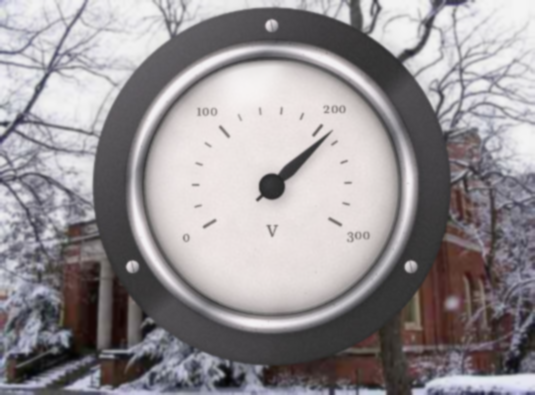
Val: 210 V
